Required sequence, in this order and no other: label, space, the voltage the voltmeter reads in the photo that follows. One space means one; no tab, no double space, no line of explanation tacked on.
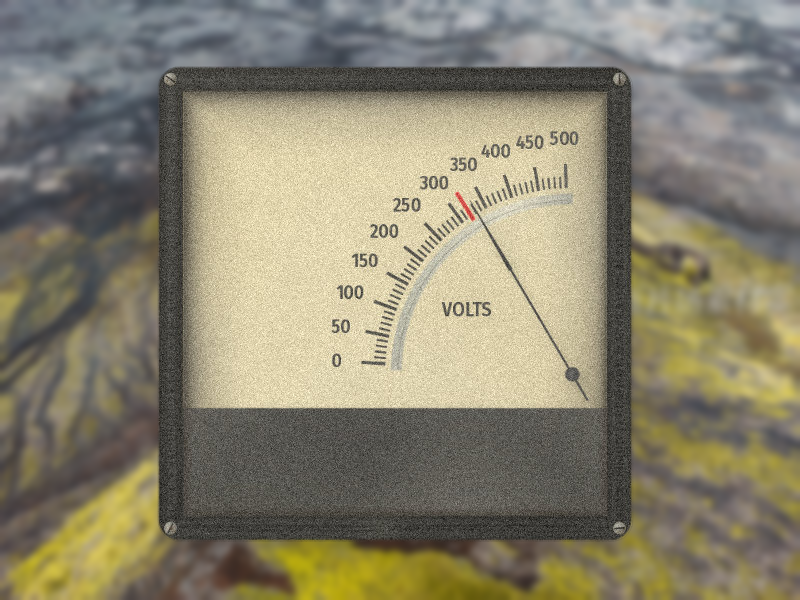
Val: 330 V
